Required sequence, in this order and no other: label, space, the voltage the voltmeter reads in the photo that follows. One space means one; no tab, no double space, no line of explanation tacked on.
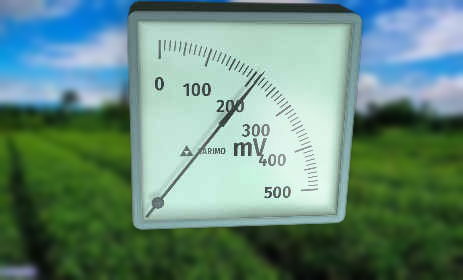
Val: 210 mV
